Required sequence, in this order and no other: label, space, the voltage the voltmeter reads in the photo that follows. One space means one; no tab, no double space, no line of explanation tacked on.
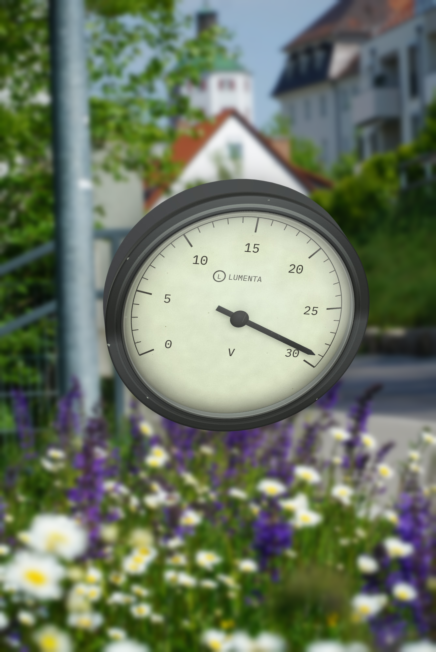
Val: 29 V
